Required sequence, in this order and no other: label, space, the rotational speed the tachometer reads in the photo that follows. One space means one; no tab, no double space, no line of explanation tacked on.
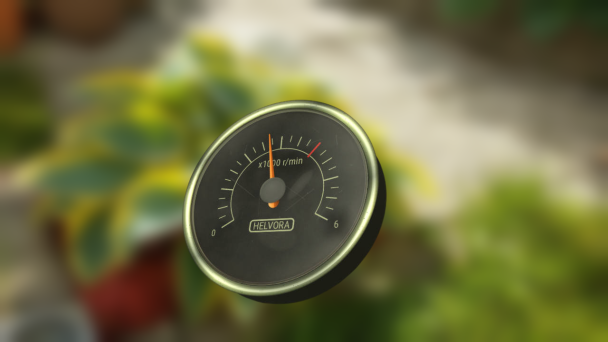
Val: 2750 rpm
